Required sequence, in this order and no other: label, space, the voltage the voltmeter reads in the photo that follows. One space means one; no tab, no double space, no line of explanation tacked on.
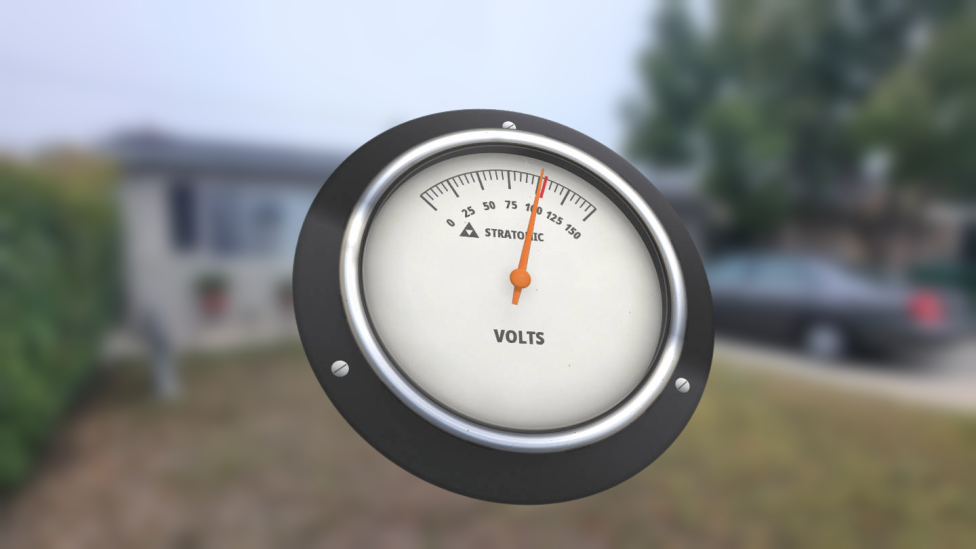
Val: 100 V
